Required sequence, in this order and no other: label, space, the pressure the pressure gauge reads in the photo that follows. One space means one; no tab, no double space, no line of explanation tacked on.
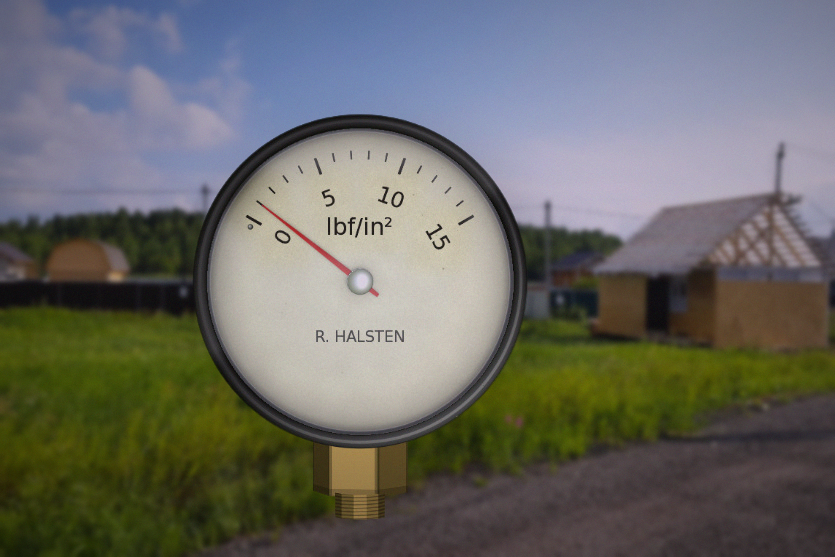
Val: 1 psi
